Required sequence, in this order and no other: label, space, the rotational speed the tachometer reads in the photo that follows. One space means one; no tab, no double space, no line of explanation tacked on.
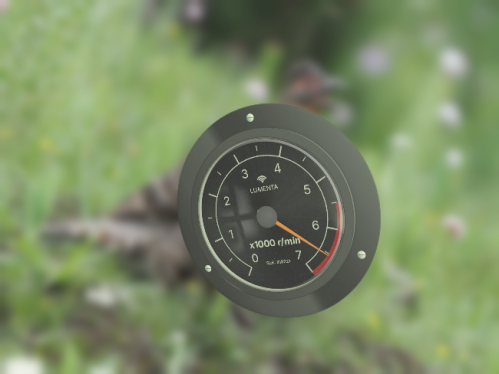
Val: 6500 rpm
